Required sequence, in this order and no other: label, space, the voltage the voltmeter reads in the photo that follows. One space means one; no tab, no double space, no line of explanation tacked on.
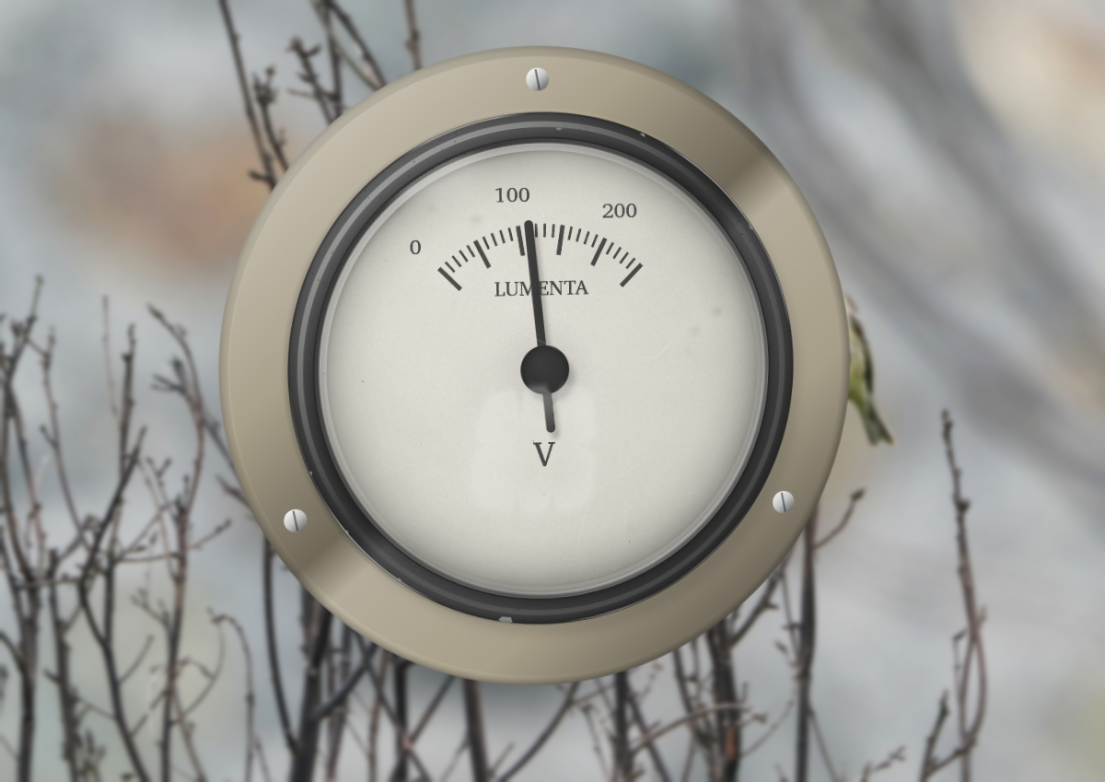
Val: 110 V
